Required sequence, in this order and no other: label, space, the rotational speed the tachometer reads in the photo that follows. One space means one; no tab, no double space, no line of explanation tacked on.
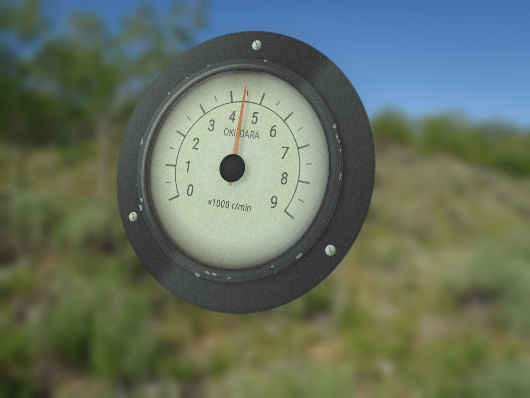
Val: 4500 rpm
